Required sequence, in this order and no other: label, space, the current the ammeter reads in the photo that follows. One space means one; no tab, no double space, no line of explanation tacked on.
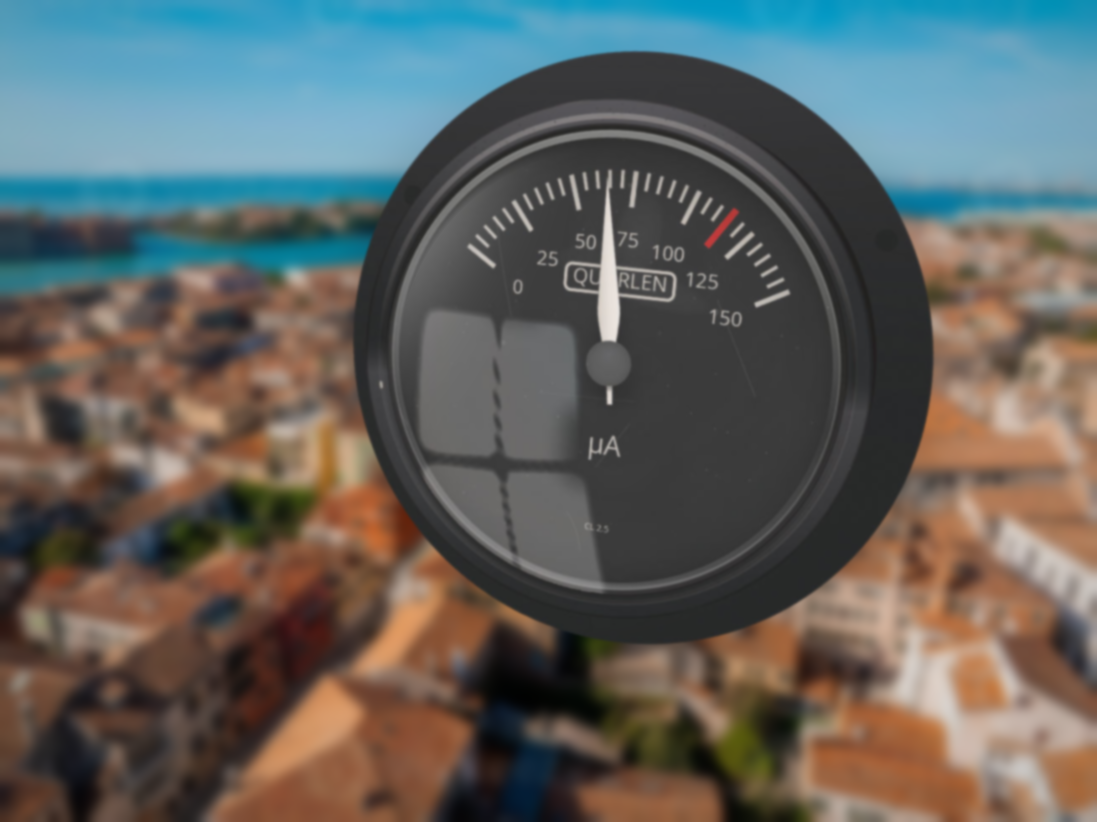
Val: 65 µA
